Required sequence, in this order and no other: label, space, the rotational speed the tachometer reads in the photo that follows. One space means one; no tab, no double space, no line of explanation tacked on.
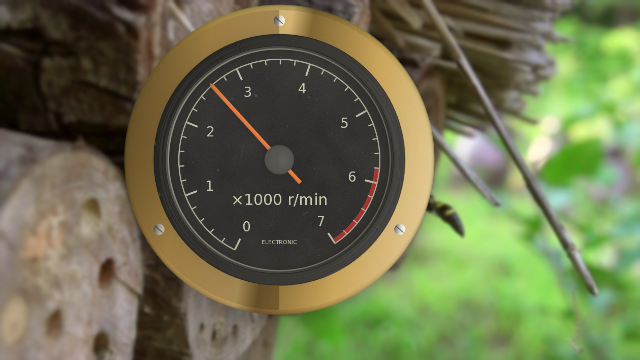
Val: 2600 rpm
